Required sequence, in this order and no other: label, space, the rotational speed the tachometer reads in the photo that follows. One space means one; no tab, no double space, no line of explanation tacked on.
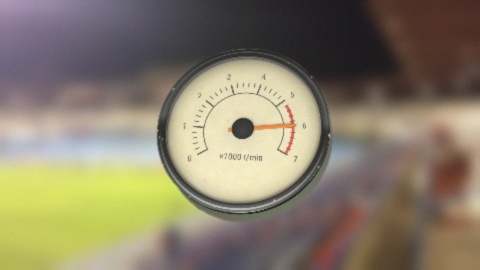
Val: 6000 rpm
